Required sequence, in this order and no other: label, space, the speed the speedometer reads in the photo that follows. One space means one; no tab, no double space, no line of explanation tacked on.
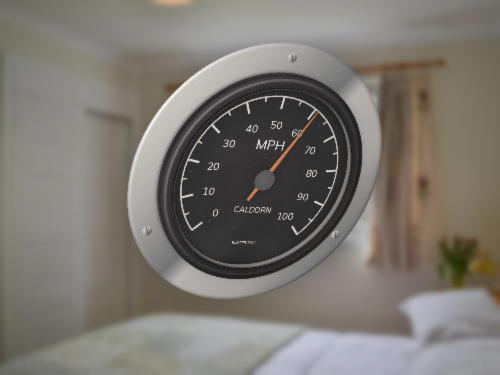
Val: 60 mph
